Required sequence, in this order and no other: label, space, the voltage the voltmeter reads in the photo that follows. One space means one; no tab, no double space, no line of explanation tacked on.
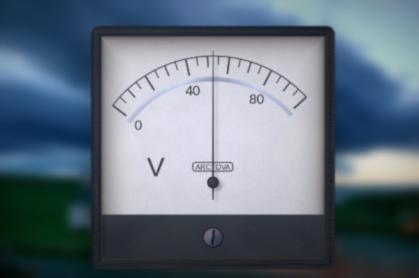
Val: 52.5 V
